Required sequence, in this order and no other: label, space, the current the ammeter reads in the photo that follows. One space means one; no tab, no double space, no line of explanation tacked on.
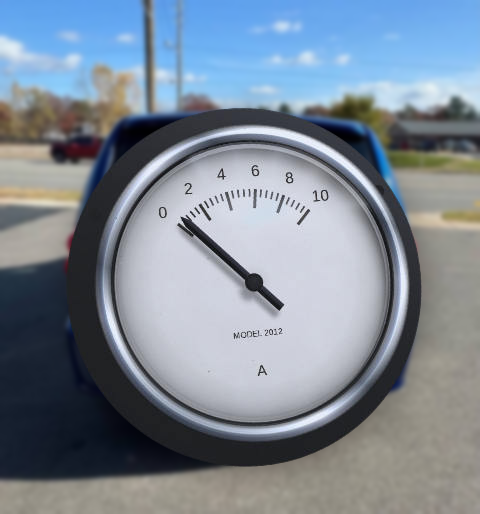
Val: 0.4 A
